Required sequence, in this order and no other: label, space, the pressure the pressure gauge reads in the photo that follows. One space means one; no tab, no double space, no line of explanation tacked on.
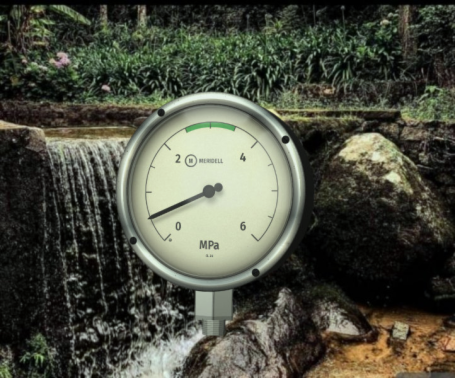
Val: 0.5 MPa
